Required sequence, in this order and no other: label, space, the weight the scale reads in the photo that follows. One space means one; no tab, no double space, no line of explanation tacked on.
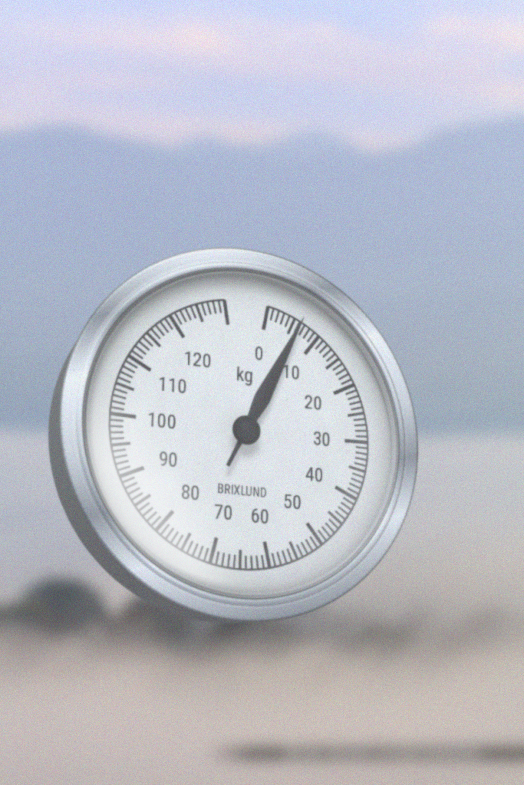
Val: 6 kg
